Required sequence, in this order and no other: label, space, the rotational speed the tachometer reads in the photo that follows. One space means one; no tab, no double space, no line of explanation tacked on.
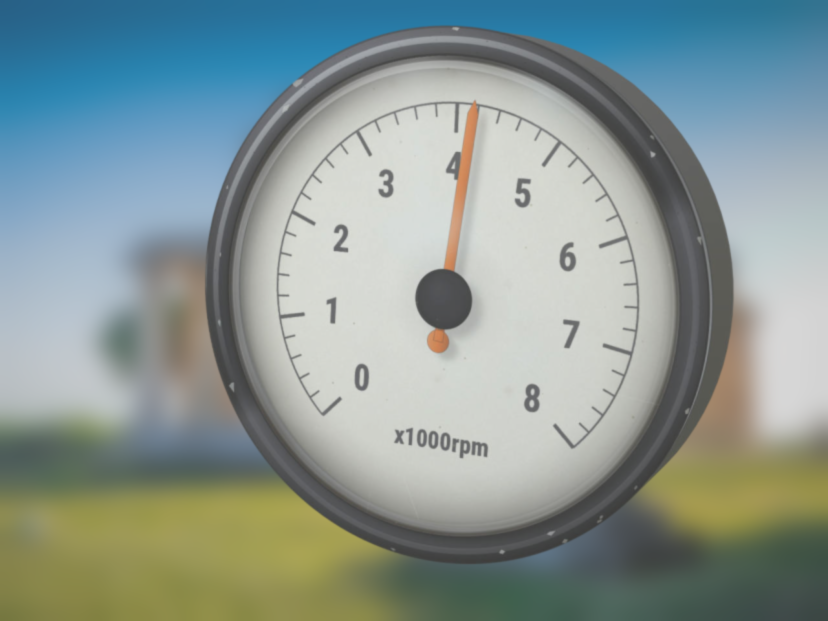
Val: 4200 rpm
